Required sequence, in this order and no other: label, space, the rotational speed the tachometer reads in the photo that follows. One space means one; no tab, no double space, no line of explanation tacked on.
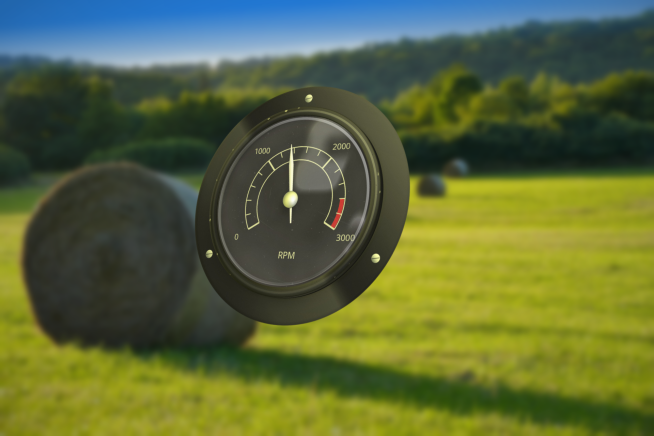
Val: 1400 rpm
